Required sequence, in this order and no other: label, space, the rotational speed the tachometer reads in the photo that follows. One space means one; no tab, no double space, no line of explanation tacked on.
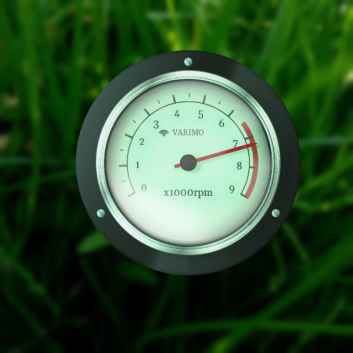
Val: 7250 rpm
